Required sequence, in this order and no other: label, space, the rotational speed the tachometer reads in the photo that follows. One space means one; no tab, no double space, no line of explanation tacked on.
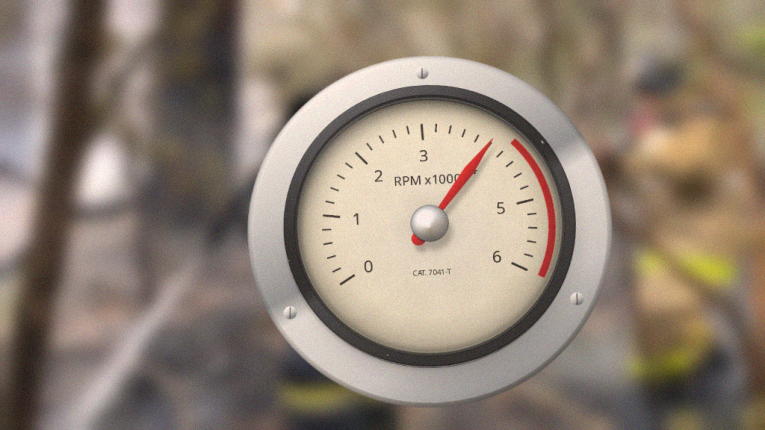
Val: 4000 rpm
